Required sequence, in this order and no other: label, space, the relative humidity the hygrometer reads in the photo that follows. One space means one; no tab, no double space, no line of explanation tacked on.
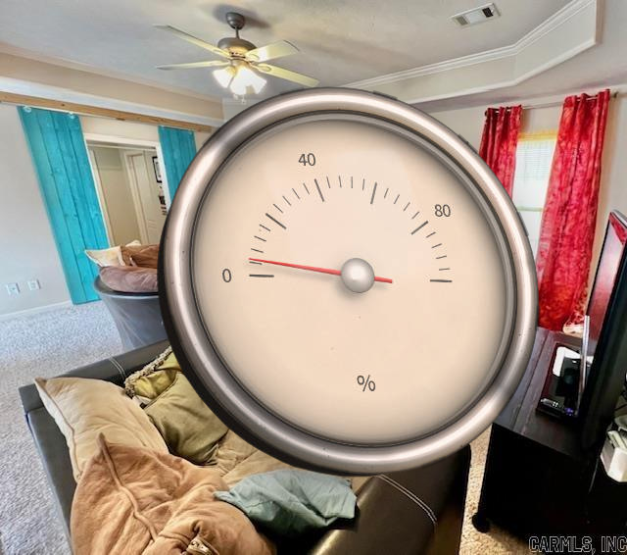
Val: 4 %
